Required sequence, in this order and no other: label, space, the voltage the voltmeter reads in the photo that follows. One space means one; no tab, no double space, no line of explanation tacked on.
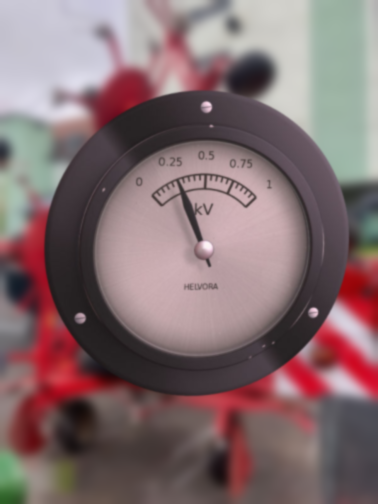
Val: 0.25 kV
